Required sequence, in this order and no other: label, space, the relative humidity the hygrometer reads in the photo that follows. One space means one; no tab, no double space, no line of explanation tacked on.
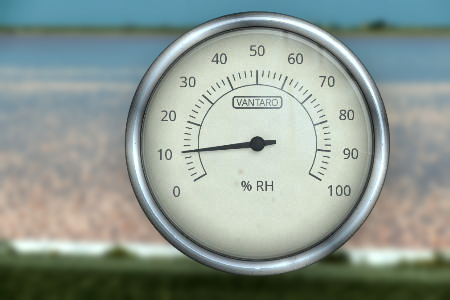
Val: 10 %
